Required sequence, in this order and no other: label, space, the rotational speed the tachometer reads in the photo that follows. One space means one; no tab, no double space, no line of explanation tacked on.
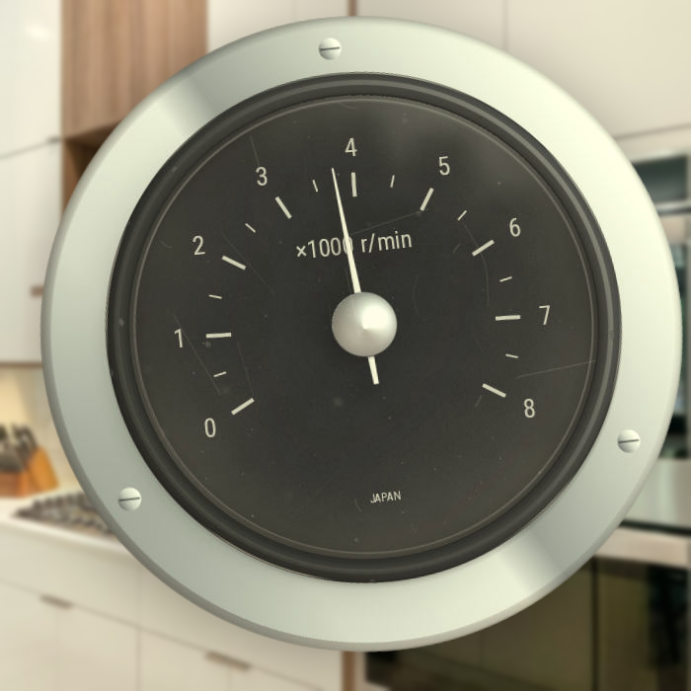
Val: 3750 rpm
